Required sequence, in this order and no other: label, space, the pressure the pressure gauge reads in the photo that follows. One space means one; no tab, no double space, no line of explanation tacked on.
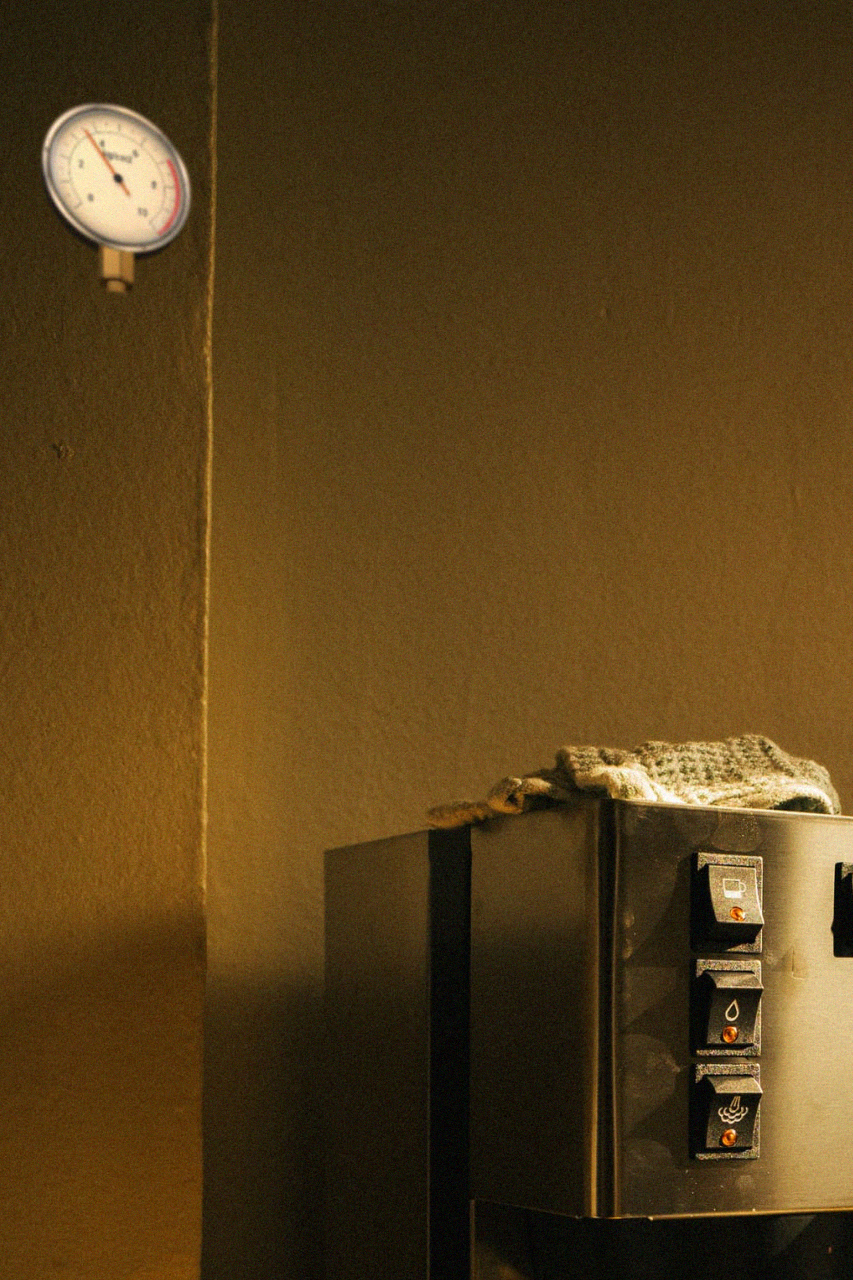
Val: 3.5 kg/cm²
